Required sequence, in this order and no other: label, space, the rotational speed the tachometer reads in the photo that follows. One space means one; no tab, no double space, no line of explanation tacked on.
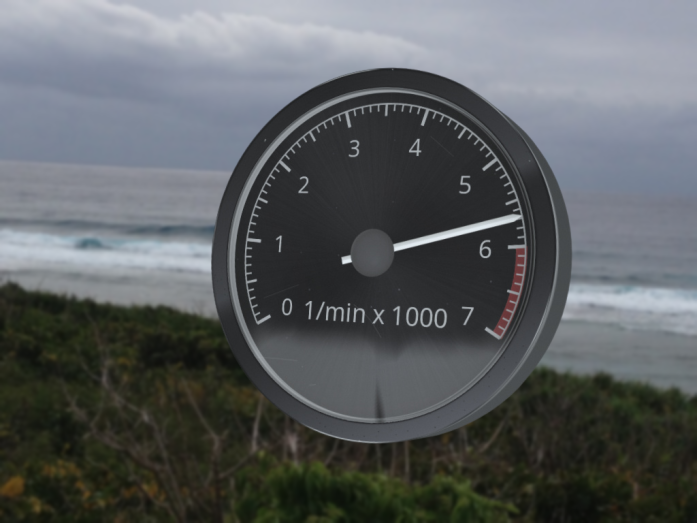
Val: 5700 rpm
